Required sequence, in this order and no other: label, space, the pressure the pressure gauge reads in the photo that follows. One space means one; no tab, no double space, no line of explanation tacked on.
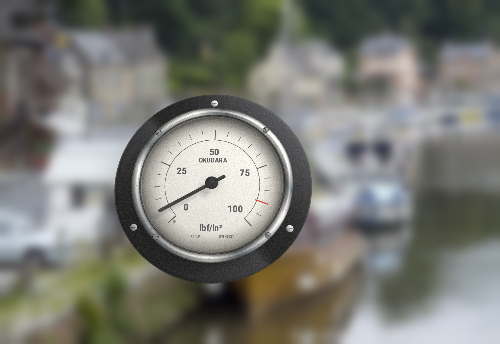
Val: 5 psi
